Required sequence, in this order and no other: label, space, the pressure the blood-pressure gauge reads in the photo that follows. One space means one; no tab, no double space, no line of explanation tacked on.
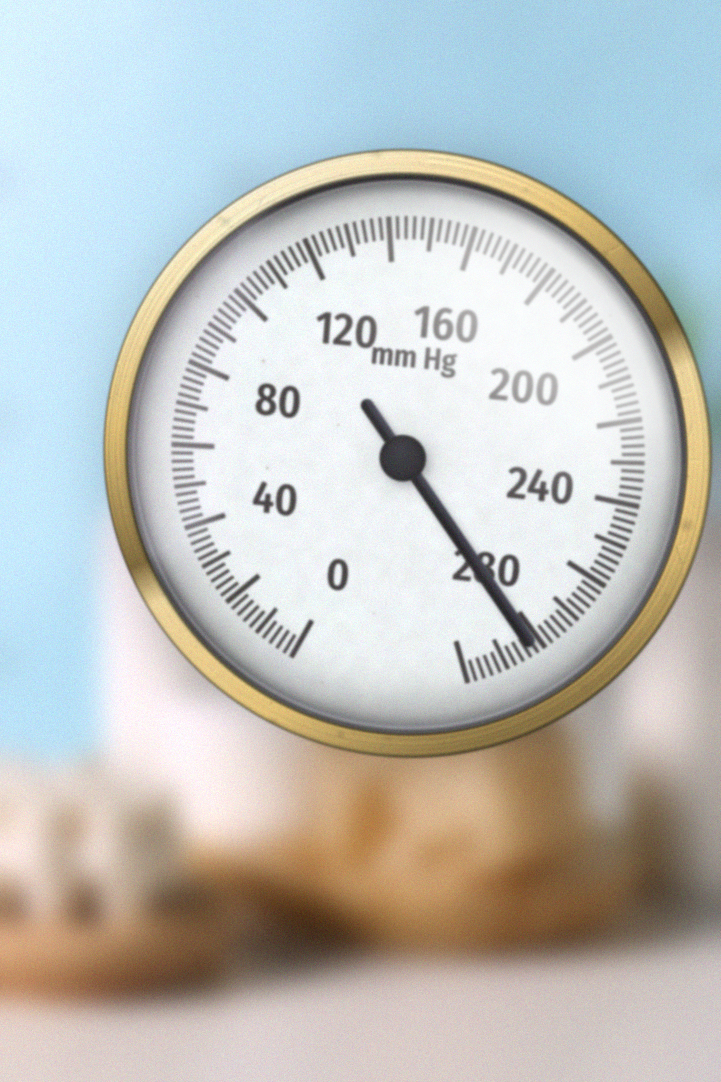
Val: 282 mmHg
